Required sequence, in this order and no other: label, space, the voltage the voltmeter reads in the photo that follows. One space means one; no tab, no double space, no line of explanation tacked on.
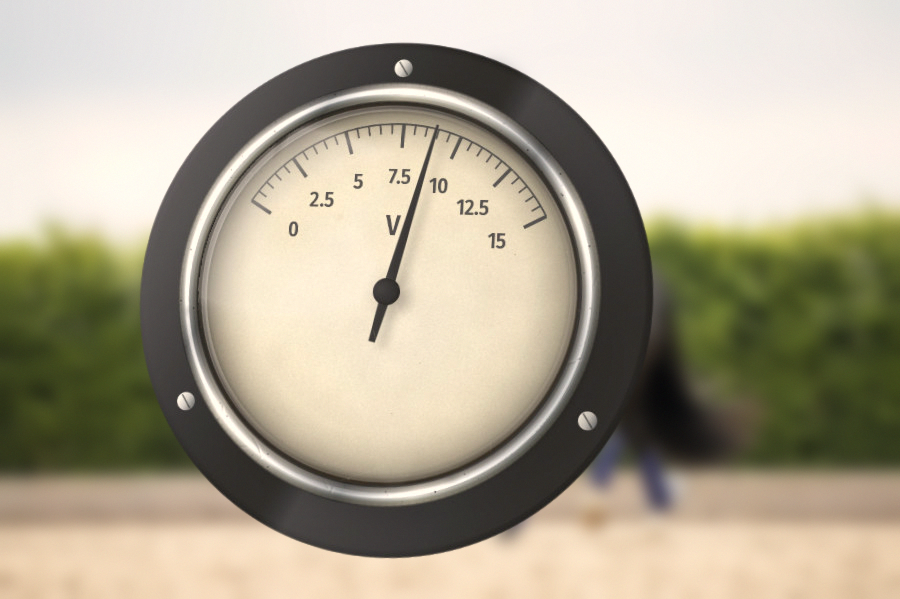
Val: 9 V
